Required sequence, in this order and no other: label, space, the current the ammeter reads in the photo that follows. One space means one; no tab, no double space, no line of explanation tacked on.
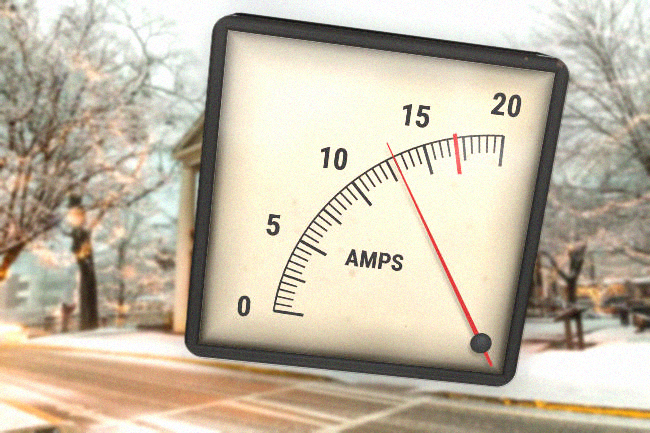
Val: 13 A
